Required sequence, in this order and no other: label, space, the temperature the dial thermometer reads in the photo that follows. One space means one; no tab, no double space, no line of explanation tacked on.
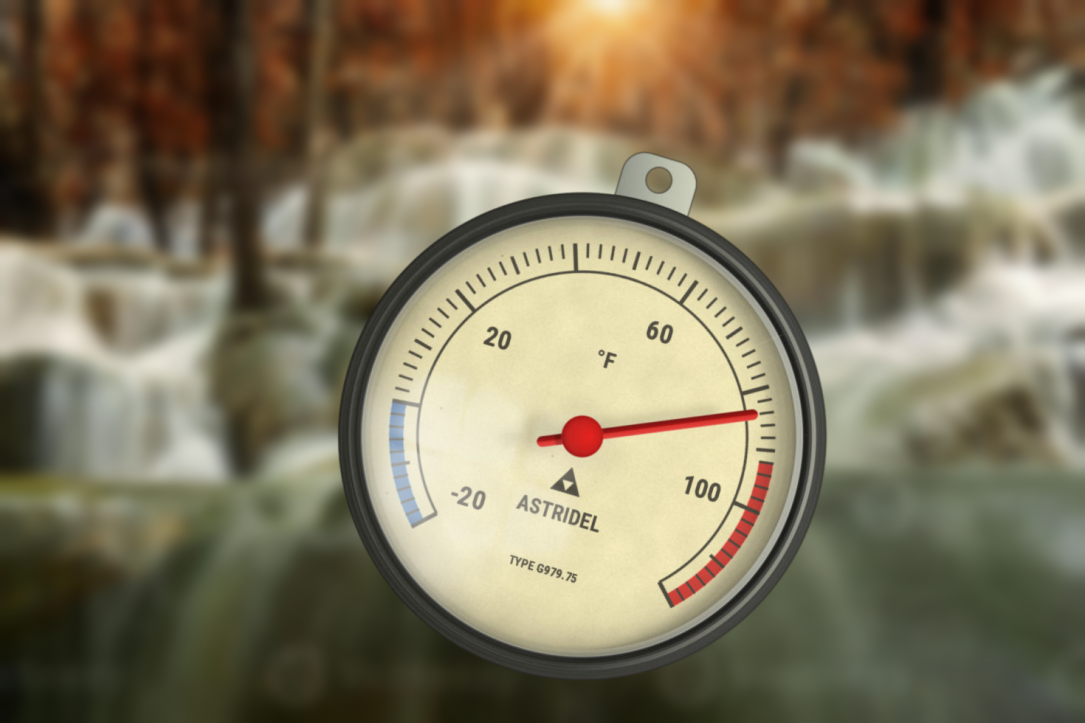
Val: 84 °F
